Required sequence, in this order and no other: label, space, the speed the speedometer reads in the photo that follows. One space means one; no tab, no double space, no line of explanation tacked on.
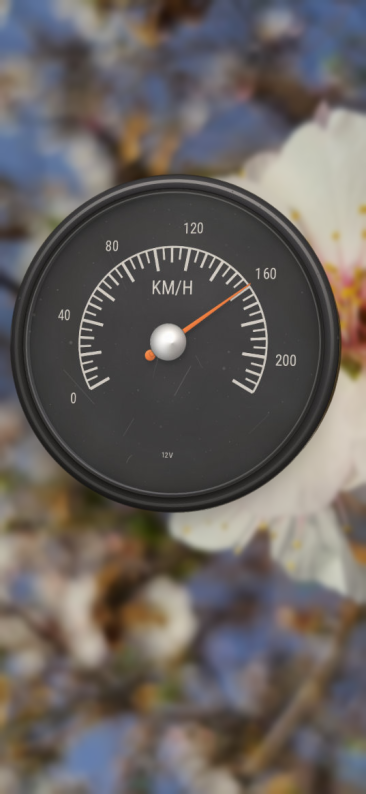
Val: 160 km/h
